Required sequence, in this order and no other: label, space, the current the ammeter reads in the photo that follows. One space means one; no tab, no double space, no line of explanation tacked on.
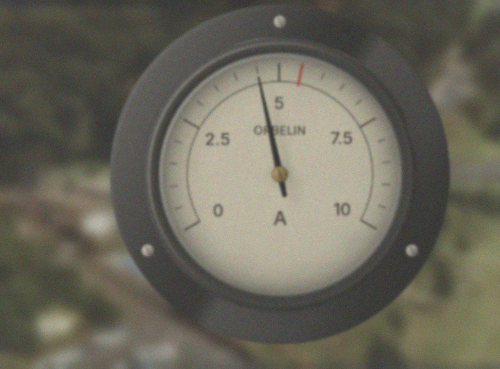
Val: 4.5 A
